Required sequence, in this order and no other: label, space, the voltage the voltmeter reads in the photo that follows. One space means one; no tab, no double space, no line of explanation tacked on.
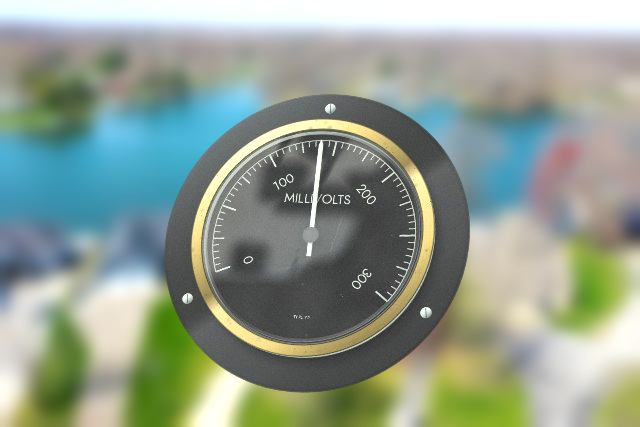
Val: 140 mV
